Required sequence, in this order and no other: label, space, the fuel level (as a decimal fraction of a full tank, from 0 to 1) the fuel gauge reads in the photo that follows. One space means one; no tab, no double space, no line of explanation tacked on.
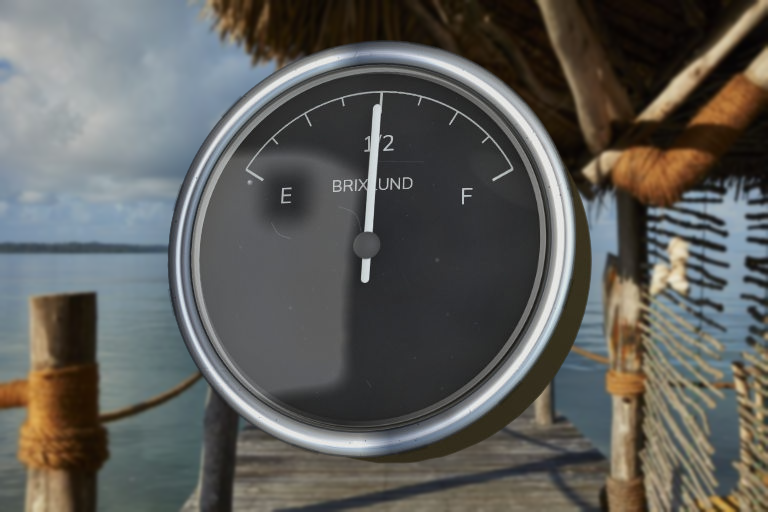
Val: 0.5
